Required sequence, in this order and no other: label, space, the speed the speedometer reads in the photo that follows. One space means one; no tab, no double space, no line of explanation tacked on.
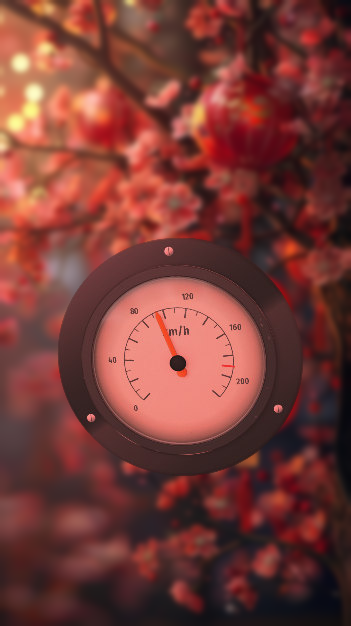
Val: 95 km/h
